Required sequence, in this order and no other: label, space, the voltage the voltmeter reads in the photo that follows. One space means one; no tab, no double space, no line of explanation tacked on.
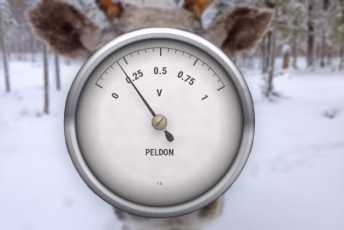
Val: 0.2 V
